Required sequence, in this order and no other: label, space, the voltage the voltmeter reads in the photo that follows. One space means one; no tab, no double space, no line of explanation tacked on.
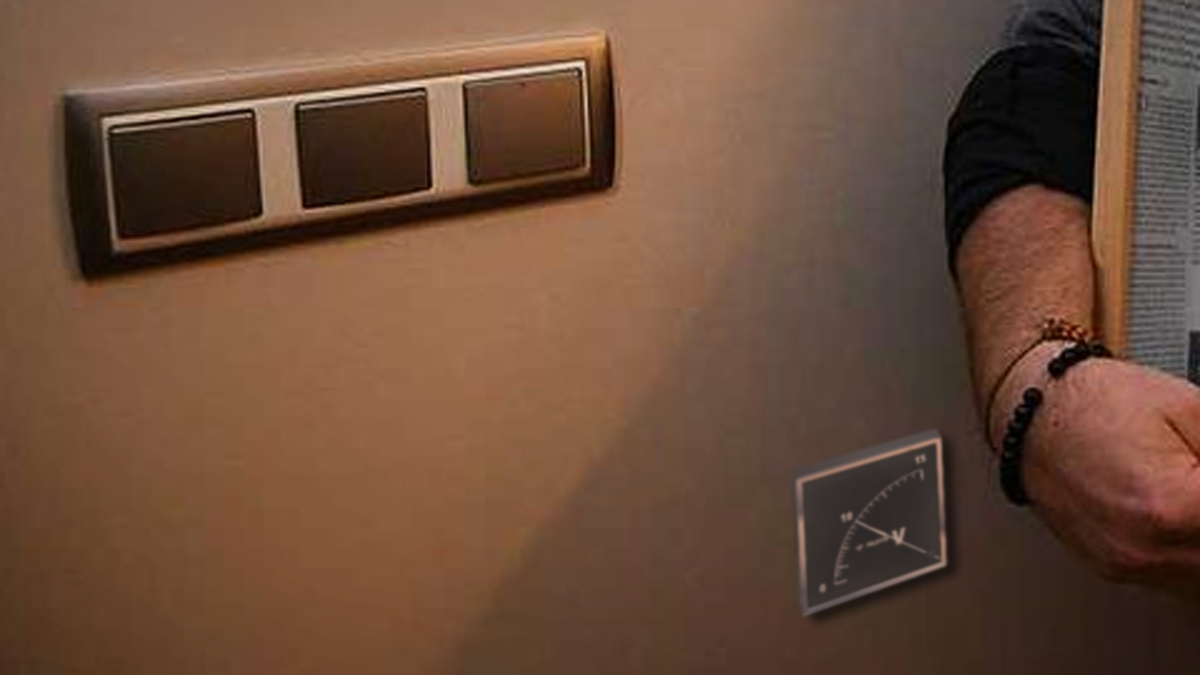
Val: 10 V
